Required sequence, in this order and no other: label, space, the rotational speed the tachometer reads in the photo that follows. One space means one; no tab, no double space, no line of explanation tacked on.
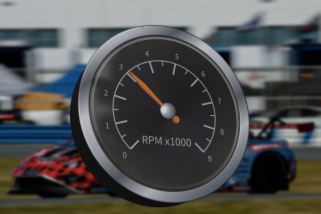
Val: 3000 rpm
